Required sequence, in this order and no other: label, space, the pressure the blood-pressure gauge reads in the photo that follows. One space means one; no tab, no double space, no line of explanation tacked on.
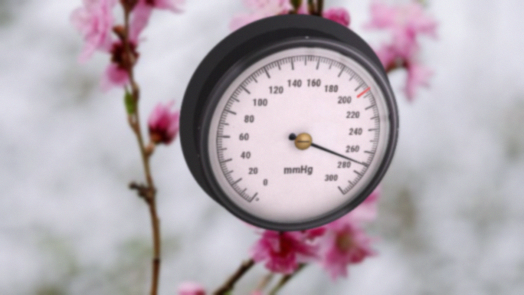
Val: 270 mmHg
